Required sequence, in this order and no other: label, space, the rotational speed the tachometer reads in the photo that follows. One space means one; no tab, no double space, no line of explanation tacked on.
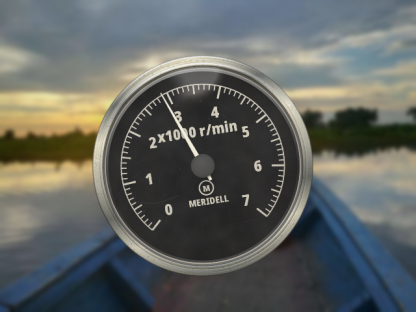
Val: 2900 rpm
